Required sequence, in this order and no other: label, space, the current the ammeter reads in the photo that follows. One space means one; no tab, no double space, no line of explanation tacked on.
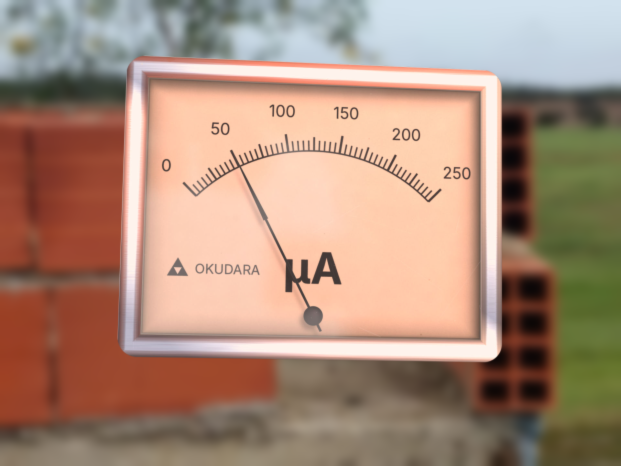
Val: 50 µA
